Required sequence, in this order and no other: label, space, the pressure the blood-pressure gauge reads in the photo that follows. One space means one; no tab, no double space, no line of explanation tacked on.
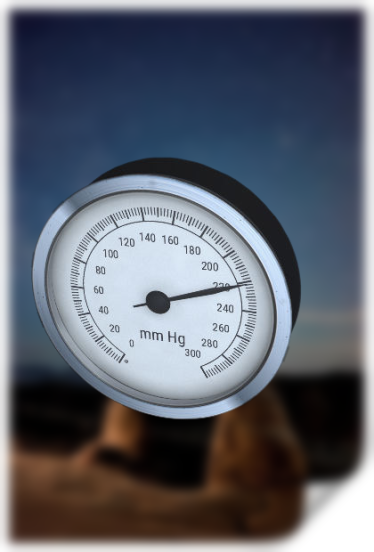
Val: 220 mmHg
